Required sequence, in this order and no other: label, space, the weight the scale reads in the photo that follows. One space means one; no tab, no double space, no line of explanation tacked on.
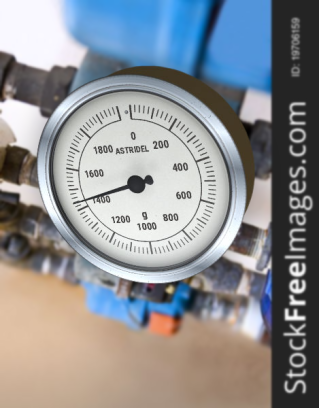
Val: 1440 g
